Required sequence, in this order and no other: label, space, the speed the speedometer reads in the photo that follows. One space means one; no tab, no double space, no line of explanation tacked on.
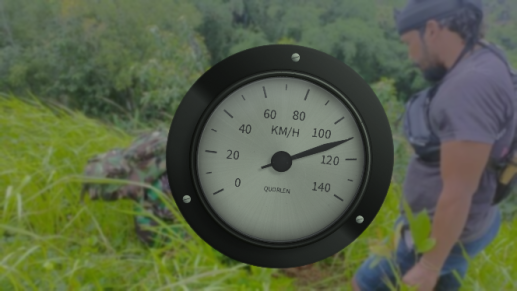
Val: 110 km/h
